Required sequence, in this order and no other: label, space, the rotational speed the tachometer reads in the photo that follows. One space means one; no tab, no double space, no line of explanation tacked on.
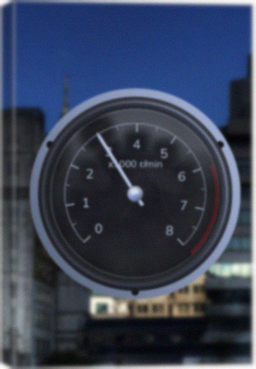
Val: 3000 rpm
